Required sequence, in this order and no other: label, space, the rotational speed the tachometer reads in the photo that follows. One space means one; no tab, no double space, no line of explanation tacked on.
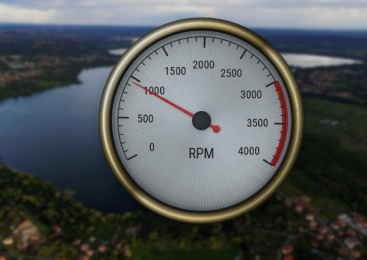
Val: 950 rpm
